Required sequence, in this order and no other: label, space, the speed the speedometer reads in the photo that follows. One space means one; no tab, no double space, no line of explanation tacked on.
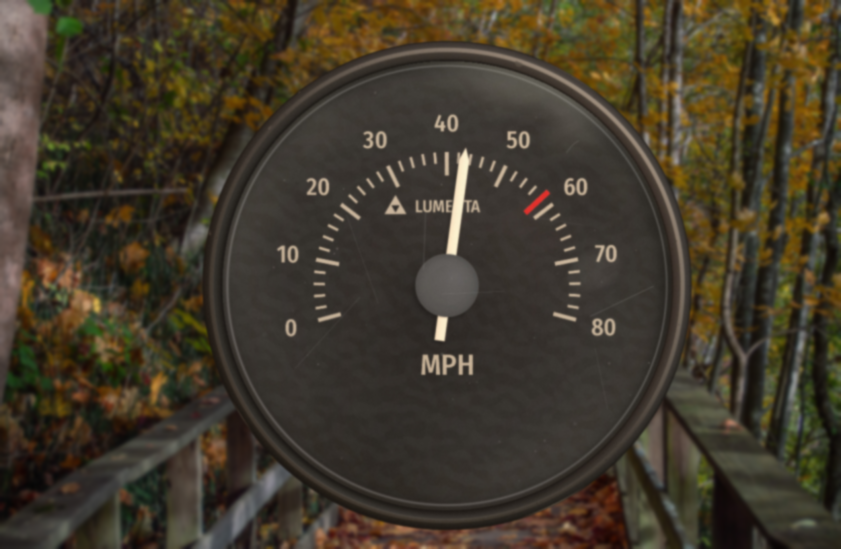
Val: 43 mph
